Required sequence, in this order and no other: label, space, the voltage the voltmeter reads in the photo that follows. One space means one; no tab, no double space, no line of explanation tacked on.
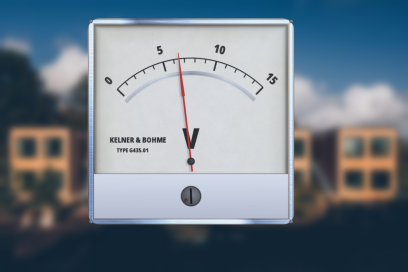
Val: 6.5 V
